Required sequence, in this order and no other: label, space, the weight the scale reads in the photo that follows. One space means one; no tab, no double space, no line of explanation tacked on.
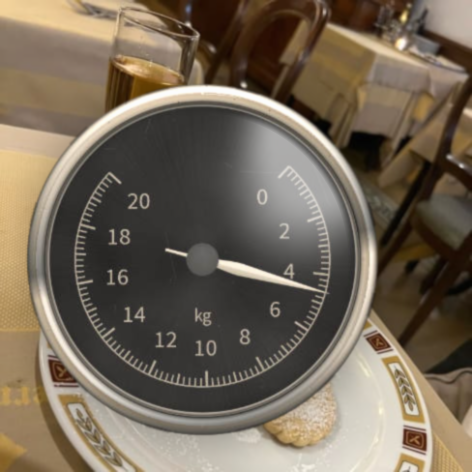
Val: 4.6 kg
